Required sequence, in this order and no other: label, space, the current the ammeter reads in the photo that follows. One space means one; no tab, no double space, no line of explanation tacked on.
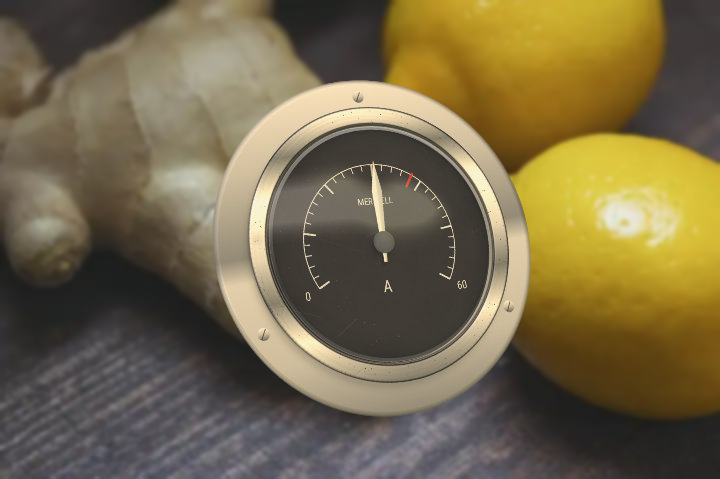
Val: 30 A
